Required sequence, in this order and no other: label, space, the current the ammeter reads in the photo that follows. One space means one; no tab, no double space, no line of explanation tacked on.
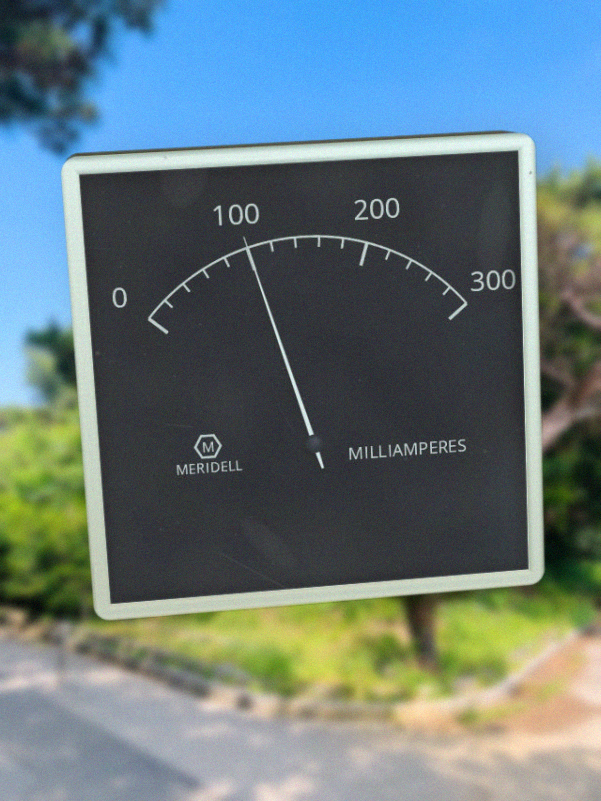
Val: 100 mA
